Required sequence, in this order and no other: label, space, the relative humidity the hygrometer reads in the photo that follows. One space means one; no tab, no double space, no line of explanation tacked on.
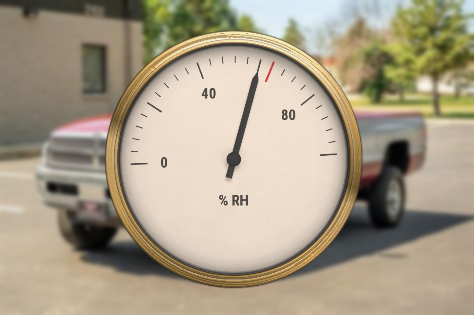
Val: 60 %
